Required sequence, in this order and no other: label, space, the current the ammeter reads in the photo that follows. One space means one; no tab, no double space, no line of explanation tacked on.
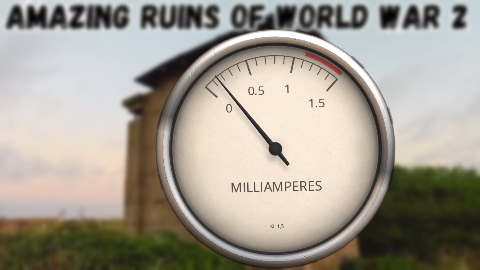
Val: 0.15 mA
